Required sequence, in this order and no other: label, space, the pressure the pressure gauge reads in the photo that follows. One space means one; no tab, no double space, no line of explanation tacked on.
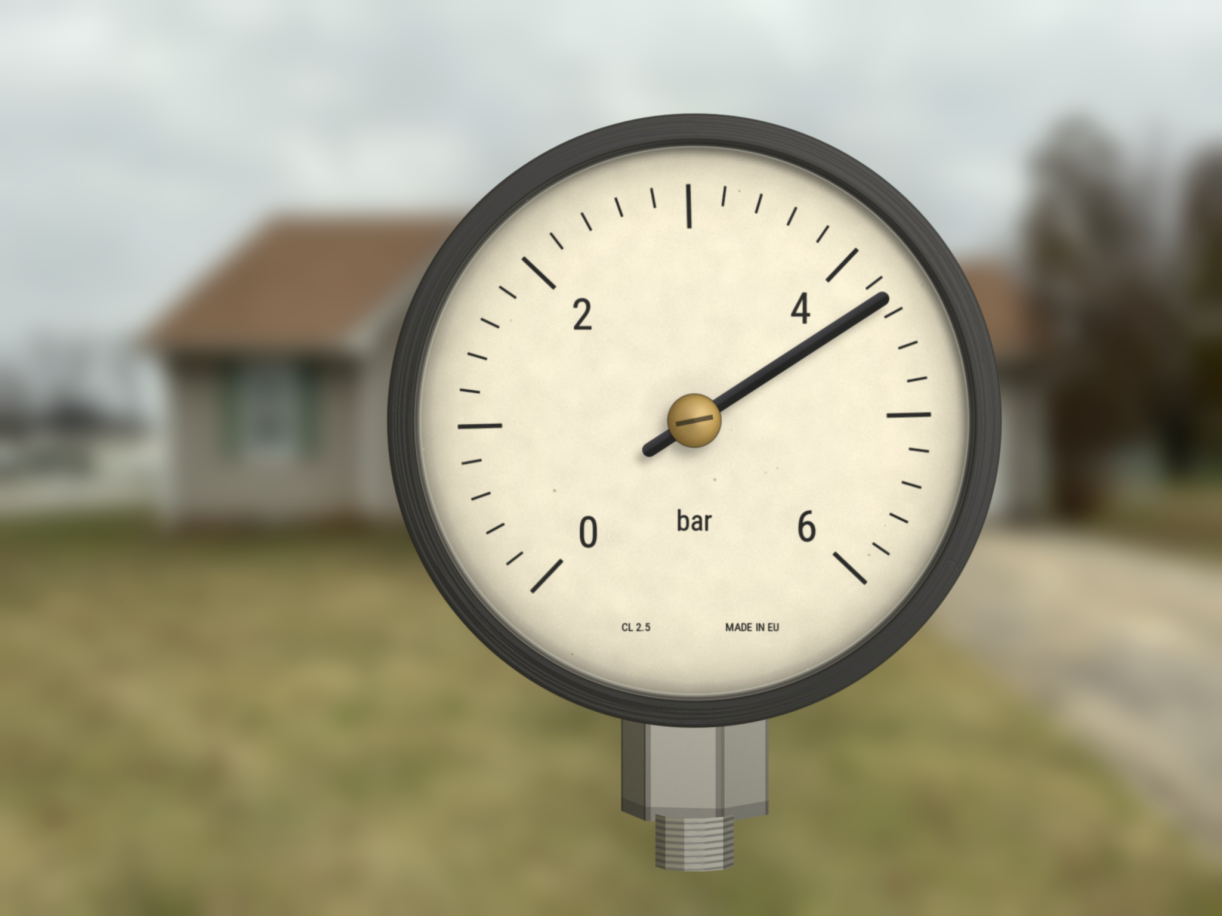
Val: 4.3 bar
